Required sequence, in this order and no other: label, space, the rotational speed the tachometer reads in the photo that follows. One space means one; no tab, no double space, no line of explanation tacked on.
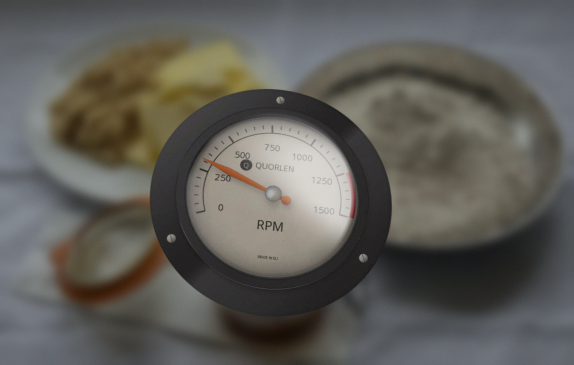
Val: 300 rpm
